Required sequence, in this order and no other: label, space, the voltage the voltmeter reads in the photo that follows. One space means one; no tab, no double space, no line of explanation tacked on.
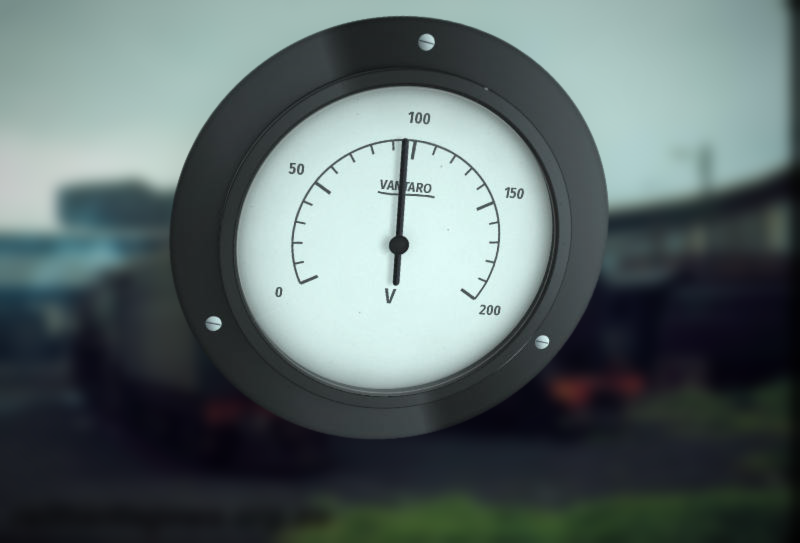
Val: 95 V
